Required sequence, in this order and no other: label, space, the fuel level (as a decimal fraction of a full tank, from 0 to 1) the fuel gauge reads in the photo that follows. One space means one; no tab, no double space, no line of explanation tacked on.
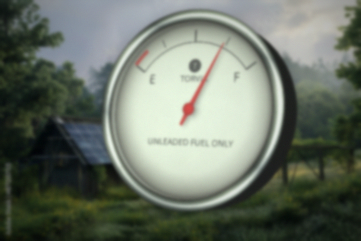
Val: 0.75
